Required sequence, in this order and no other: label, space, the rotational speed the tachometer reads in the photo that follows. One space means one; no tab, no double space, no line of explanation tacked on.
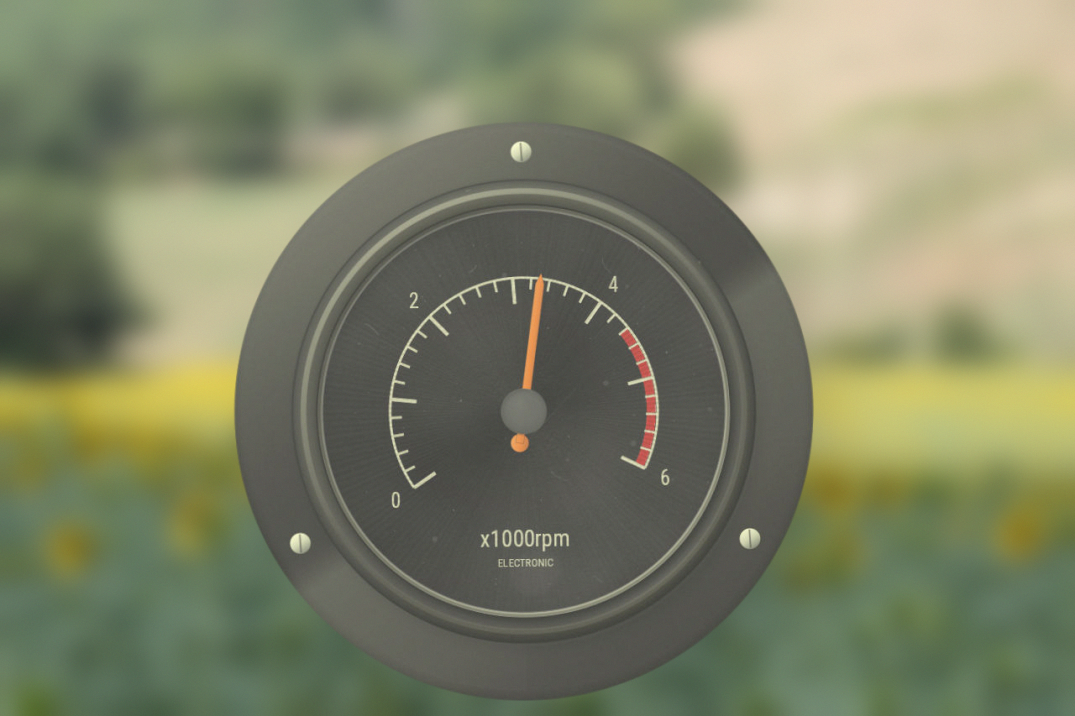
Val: 3300 rpm
